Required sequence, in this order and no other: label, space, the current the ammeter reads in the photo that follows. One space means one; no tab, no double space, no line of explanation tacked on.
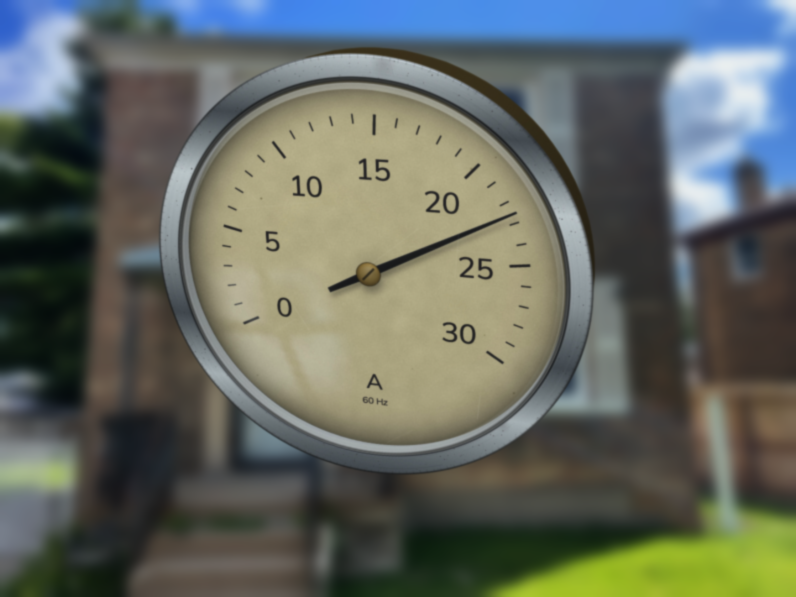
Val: 22.5 A
